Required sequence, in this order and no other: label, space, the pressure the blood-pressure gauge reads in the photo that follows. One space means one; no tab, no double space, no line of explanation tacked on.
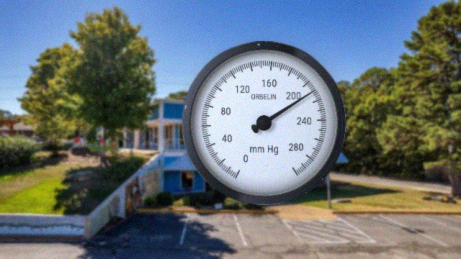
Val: 210 mmHg
